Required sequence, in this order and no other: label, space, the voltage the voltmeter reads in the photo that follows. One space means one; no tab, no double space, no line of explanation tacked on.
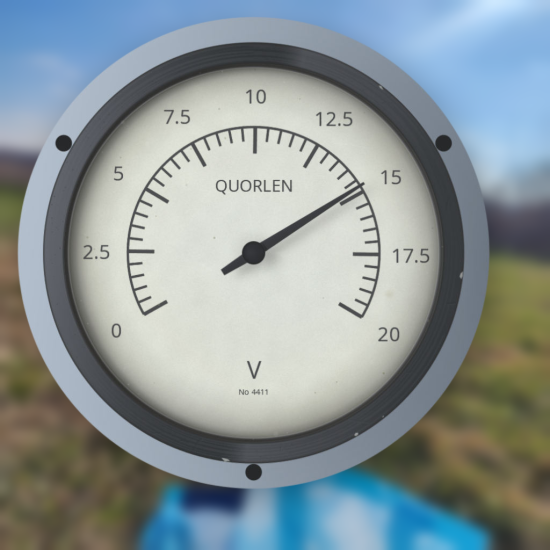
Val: 14.75 V
